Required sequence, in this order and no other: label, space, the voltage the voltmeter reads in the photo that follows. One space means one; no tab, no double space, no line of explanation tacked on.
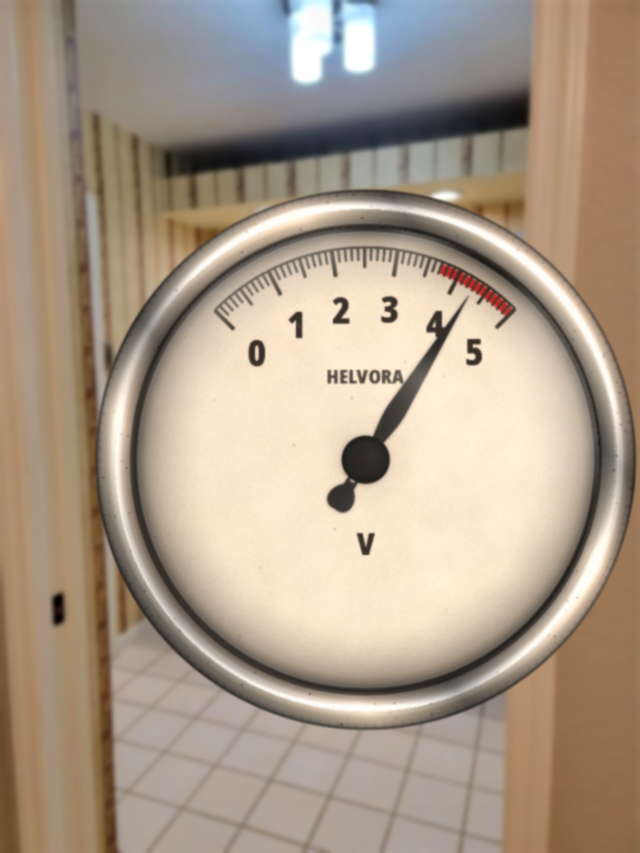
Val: 4.3 V
